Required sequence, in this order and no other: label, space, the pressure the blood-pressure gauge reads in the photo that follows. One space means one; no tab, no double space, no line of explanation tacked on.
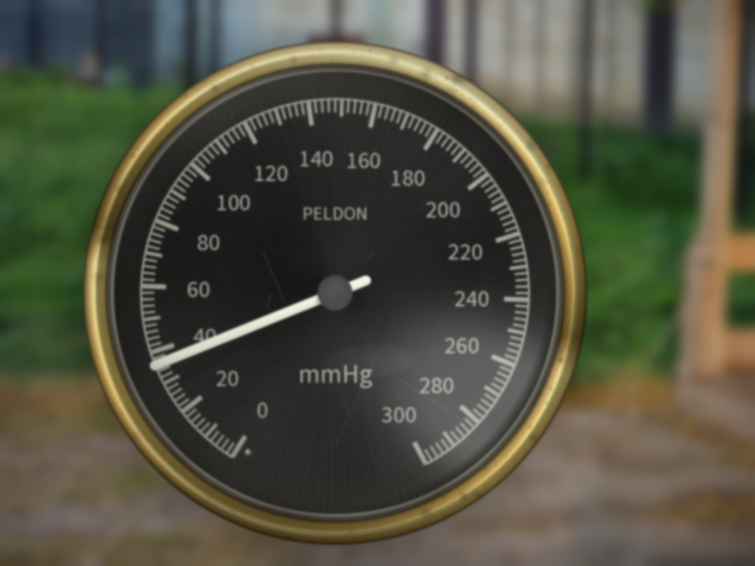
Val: 36 mmHg
